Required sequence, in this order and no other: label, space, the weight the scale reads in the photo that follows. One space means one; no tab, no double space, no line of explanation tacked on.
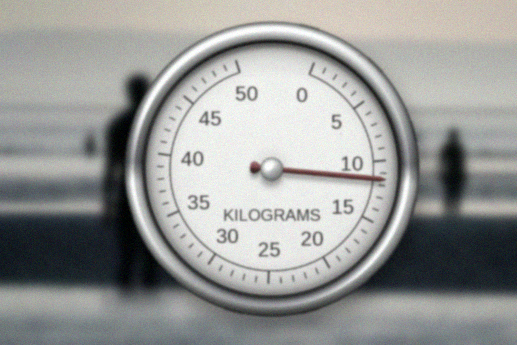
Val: 11.5 kg
